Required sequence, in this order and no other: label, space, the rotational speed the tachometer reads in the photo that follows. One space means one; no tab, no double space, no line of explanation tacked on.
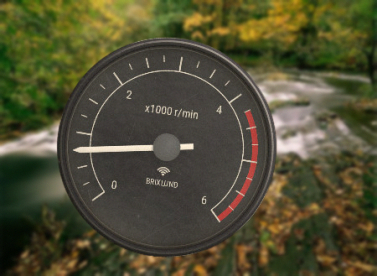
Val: 750 rpm
